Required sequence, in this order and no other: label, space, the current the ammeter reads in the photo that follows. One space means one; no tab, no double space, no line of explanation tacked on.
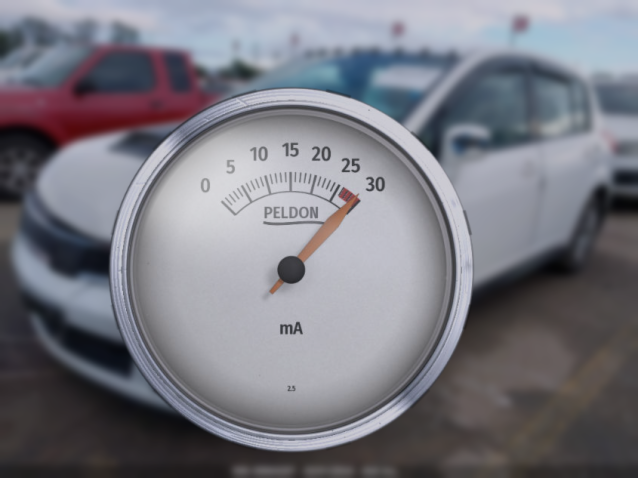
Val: 29 mA
